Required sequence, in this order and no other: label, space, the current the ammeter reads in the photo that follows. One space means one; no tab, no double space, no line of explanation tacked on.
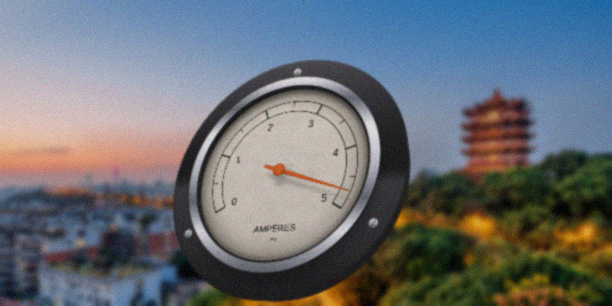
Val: 4.75 A
